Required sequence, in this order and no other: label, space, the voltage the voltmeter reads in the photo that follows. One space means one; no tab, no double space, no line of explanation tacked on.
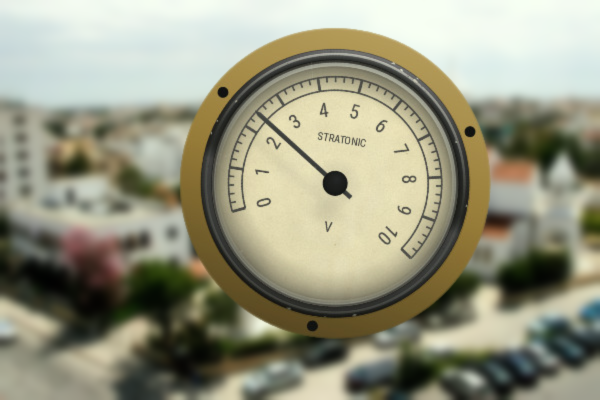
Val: 2.4 V
